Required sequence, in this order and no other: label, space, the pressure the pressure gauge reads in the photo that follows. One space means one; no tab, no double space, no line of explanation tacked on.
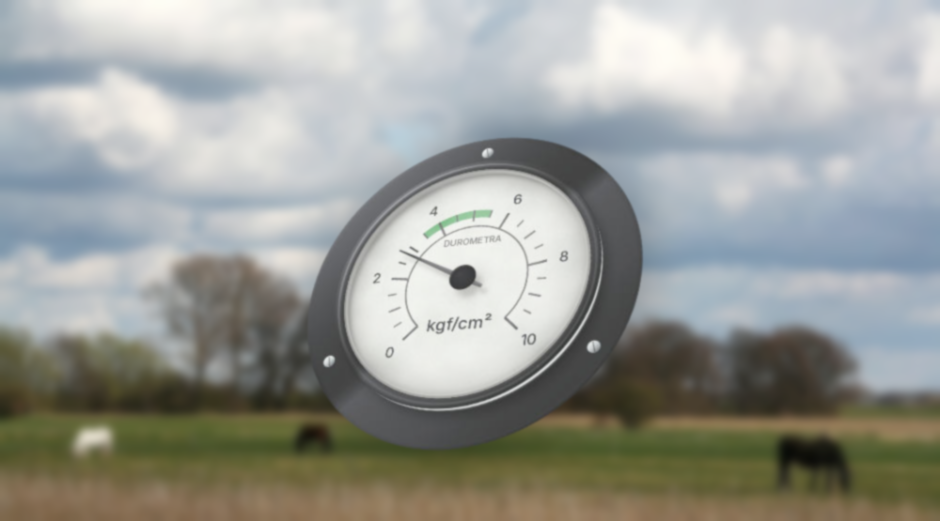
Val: 2.75 kg/cm²
